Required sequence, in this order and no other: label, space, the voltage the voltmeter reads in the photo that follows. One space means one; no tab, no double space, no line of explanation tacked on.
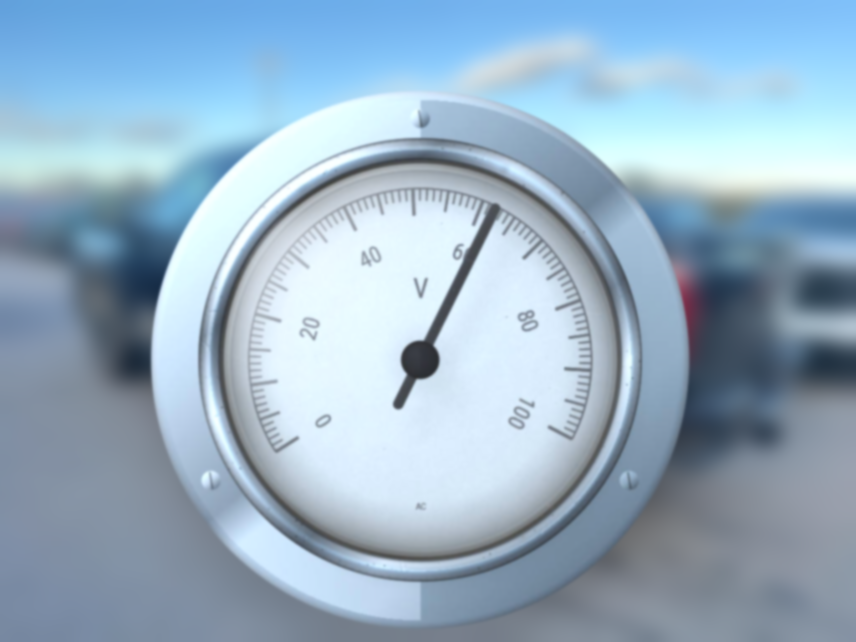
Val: 62 V
